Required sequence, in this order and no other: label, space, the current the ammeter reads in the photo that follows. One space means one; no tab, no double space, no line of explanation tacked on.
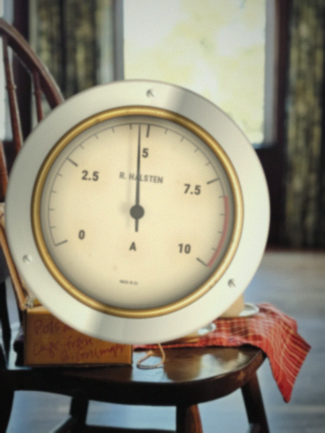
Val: 4.75 A
